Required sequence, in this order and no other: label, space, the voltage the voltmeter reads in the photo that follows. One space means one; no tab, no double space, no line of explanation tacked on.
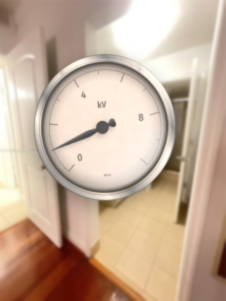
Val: 1 kV
